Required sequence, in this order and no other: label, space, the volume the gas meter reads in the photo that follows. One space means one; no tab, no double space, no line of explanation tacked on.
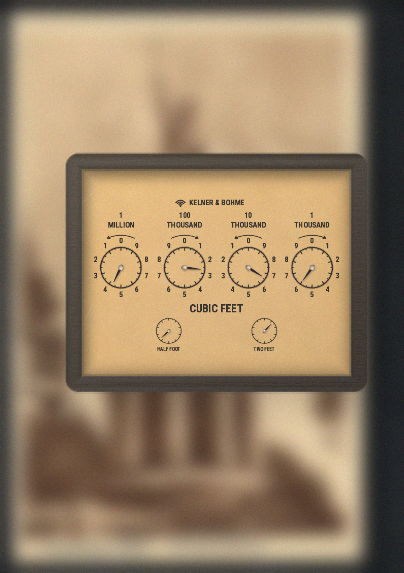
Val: 426600 ft³
